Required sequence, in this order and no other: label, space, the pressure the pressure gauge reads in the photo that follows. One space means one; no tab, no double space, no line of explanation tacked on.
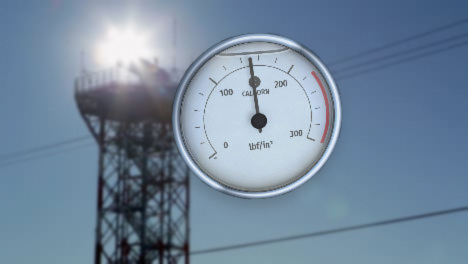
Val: 150 psi
